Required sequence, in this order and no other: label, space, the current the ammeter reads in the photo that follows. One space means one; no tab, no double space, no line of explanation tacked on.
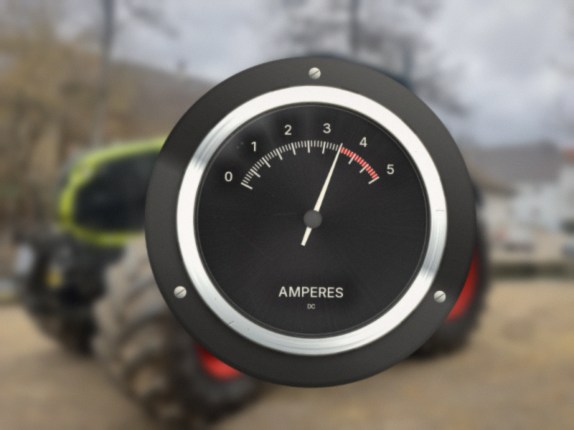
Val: 3.5 A
